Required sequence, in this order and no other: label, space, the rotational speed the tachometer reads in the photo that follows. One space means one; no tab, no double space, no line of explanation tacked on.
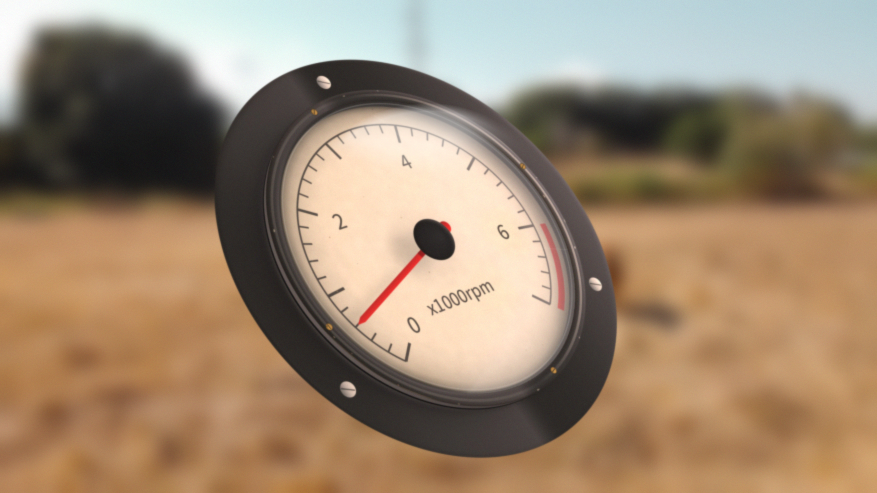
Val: 600 rpm
